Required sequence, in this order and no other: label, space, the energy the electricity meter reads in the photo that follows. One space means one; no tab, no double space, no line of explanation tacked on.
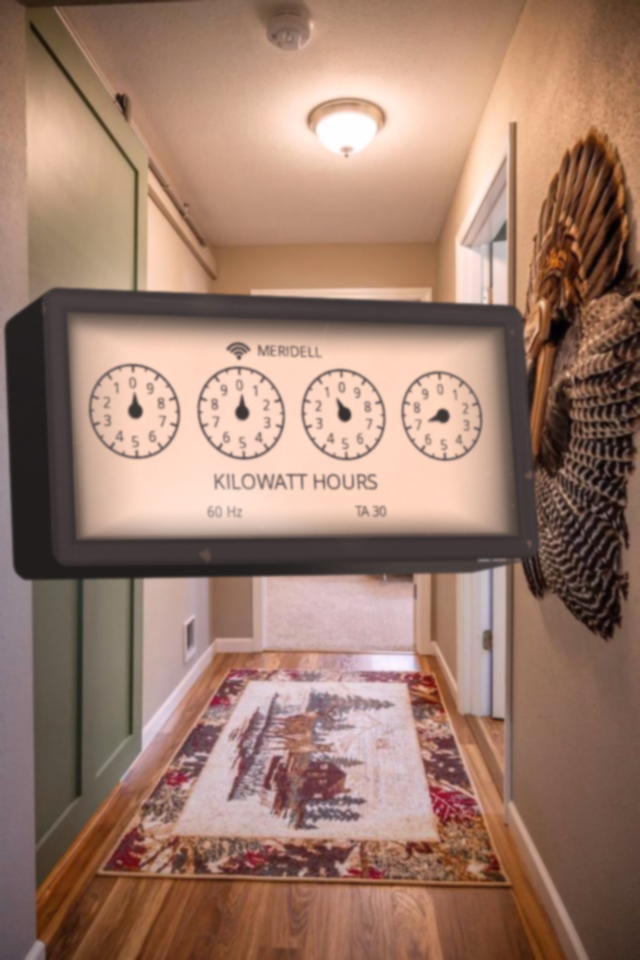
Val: 7 kWh
